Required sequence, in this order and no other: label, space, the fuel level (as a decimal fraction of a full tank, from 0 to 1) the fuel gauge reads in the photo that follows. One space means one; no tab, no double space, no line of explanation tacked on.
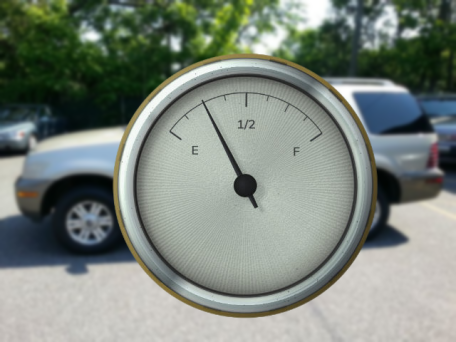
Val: 0.25
